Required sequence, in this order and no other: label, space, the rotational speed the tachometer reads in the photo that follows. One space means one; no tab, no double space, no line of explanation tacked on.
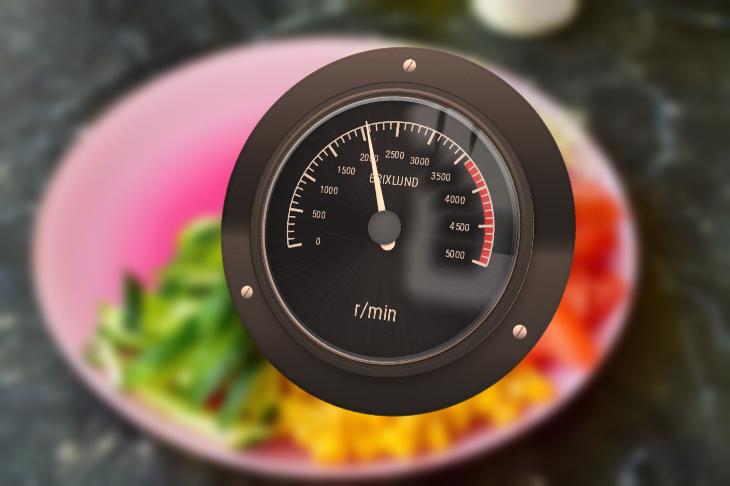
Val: 2100 rpm
